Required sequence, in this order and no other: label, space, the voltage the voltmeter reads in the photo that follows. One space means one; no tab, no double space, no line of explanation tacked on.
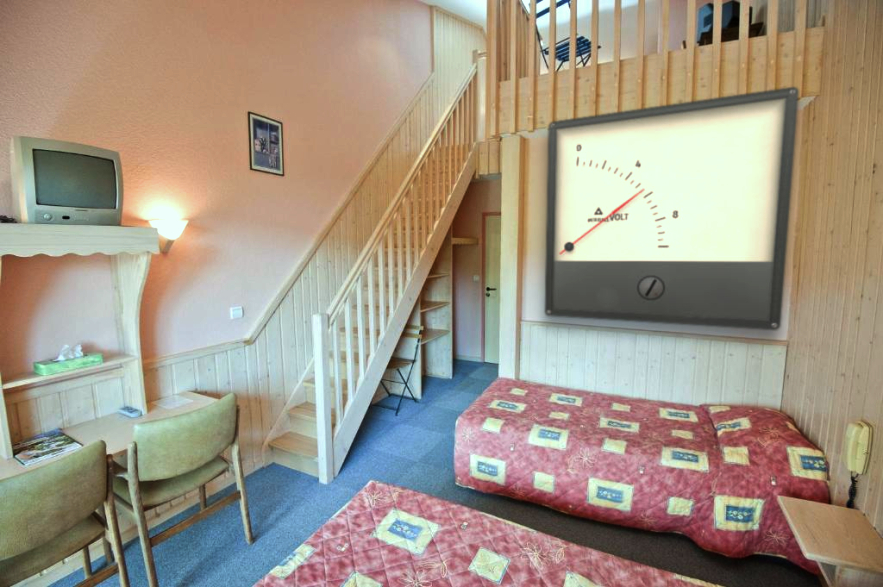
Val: 5.5 V
